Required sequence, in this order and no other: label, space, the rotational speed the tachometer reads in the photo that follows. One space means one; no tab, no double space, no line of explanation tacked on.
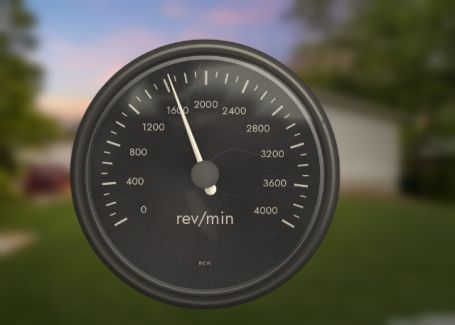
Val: 1650 rpm
